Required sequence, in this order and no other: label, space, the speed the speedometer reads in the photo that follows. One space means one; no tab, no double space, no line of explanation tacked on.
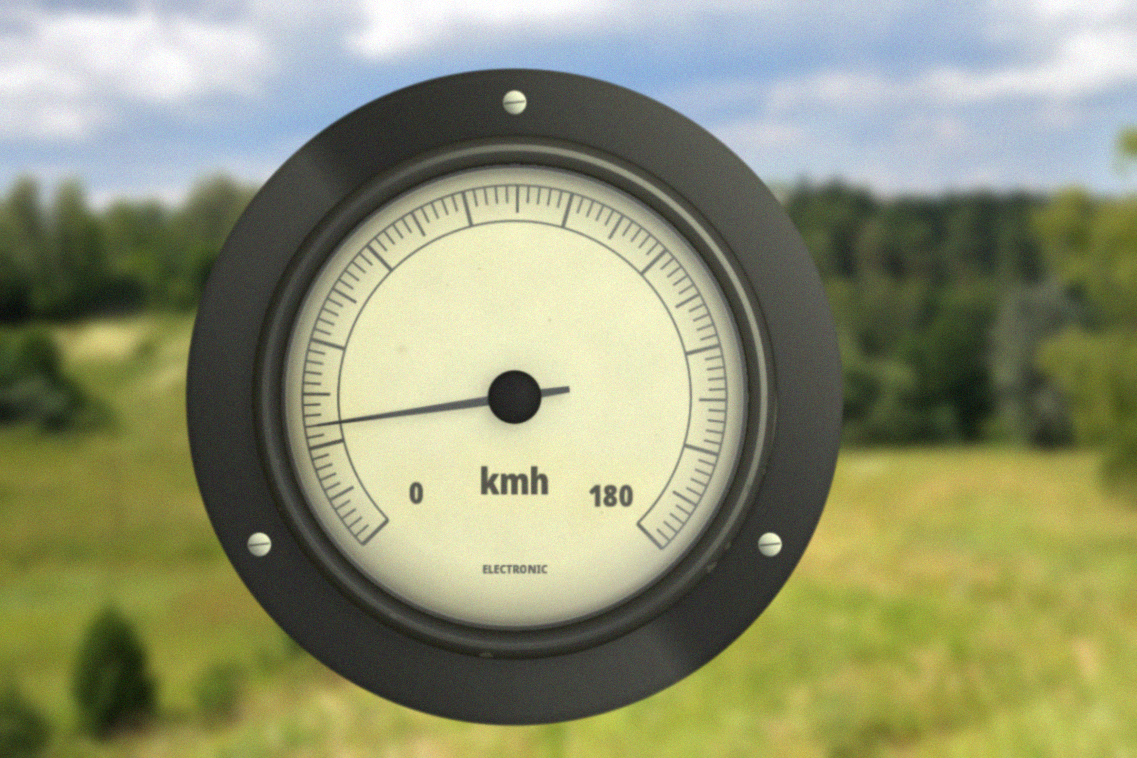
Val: 24 km/h
